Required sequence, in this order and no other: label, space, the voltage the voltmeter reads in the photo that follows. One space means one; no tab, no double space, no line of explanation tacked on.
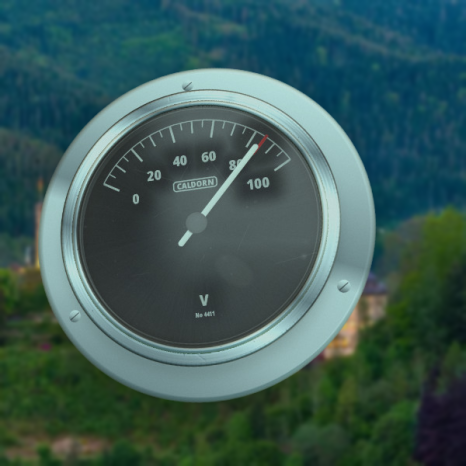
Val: 85 V
